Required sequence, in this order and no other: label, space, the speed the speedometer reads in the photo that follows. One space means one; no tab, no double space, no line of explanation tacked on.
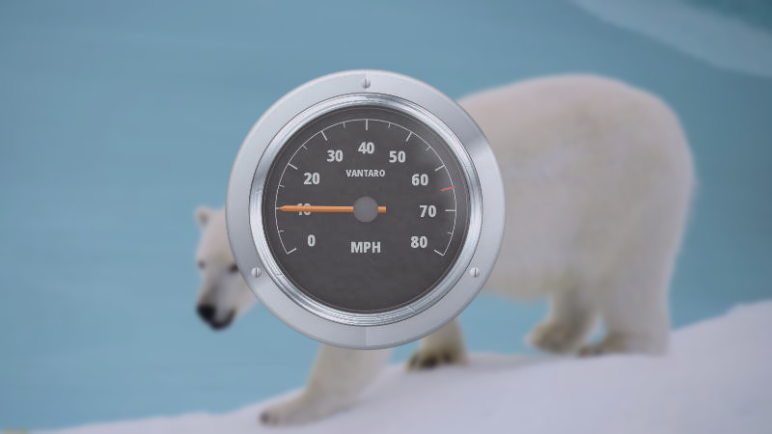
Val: 10 mph
